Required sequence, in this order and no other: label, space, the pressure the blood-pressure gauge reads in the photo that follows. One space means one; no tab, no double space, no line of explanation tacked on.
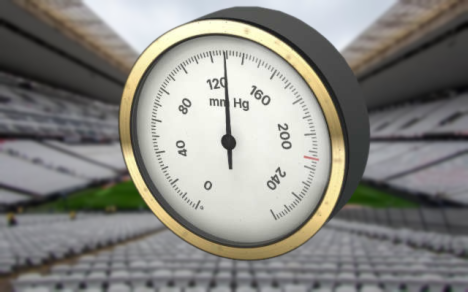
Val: 130 mmHg
